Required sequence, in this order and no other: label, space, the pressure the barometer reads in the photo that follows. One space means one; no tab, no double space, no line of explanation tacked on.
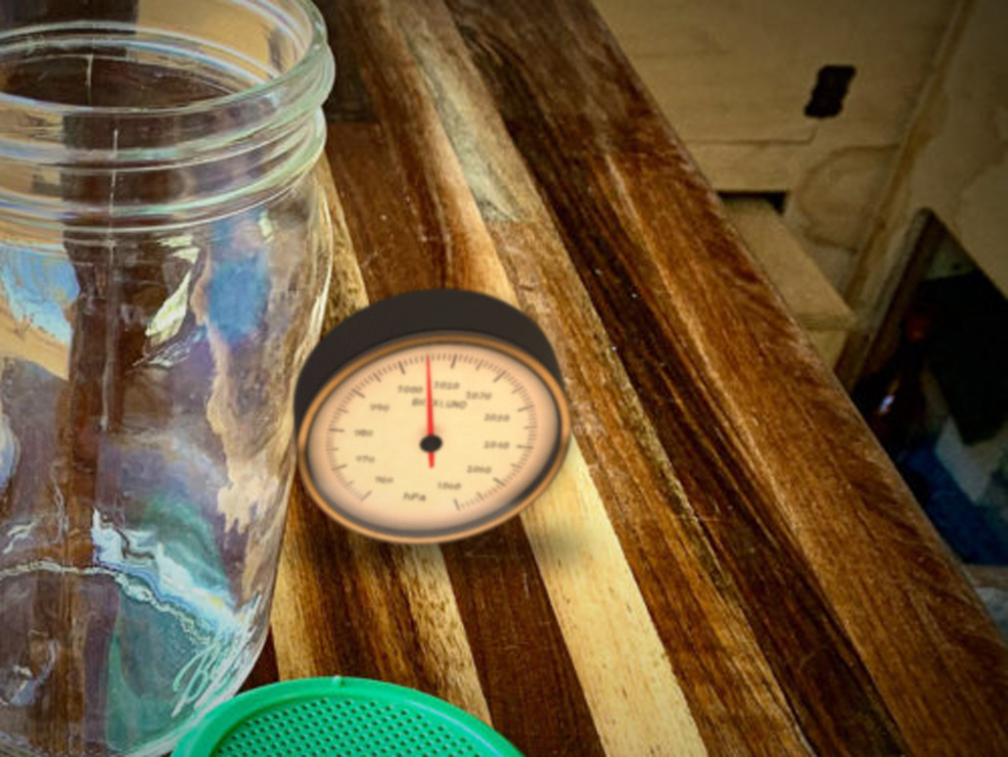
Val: 1005 hPa
